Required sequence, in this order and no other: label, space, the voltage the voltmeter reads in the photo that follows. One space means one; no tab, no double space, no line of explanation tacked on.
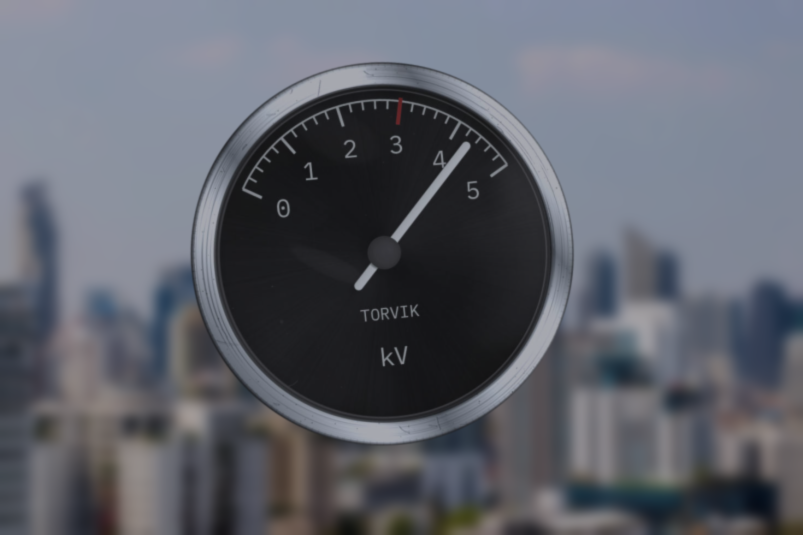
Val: 4.3 kV
